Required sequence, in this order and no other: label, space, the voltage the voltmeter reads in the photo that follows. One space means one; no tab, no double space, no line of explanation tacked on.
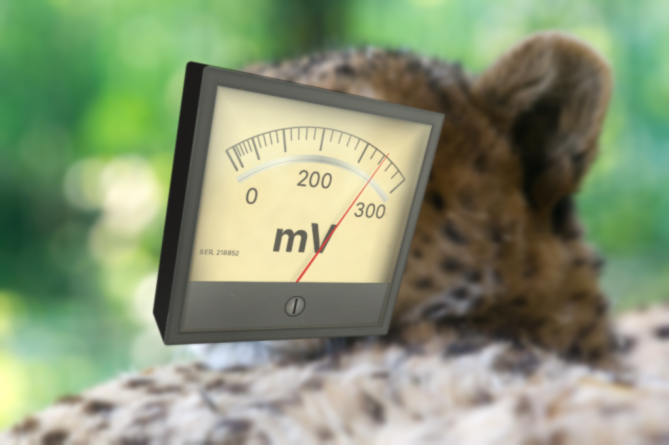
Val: 270 mV
